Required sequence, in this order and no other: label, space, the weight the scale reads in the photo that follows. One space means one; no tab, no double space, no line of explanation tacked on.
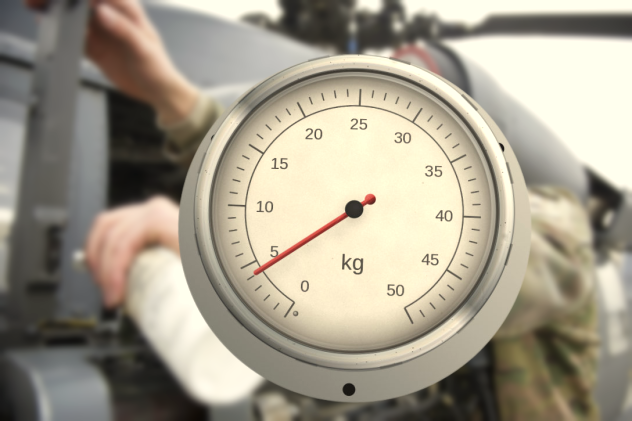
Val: 4 kg
